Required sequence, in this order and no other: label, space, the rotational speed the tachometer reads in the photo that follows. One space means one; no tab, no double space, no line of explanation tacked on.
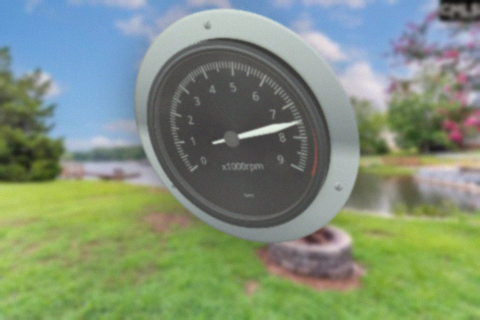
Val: 7500 rpm
